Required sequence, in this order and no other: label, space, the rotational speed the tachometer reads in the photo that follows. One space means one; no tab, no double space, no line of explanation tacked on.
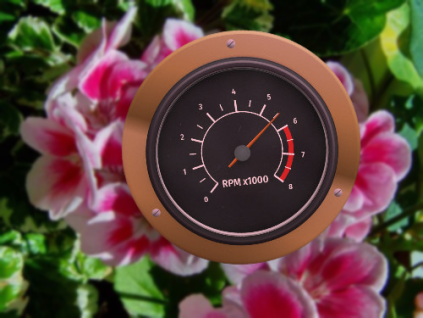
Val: 5500 rpm
